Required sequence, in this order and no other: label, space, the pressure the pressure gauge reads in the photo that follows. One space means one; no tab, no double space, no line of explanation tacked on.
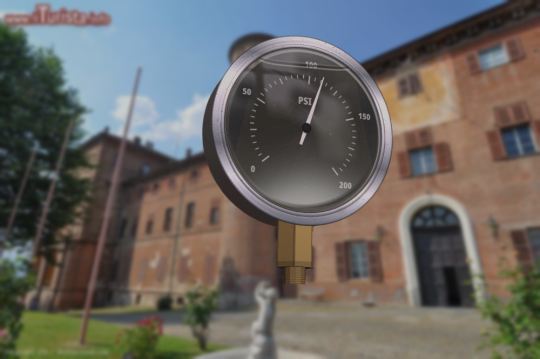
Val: 110 psi
